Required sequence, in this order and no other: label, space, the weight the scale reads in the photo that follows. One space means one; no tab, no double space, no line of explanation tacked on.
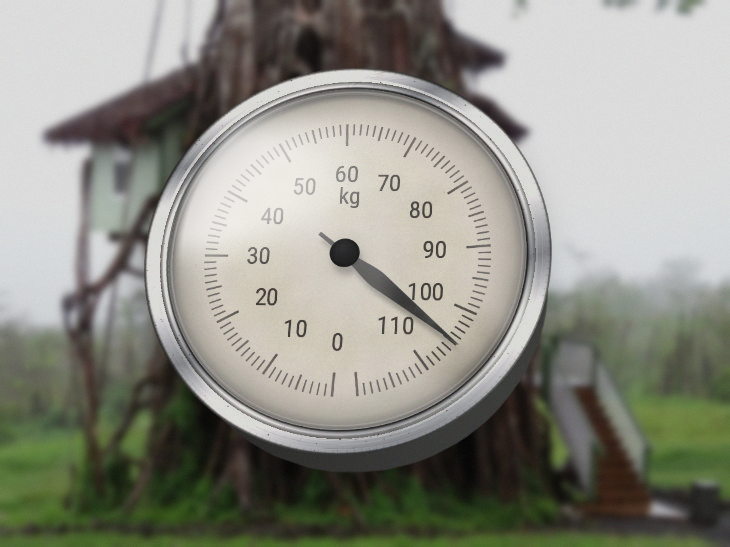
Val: 105 kg
